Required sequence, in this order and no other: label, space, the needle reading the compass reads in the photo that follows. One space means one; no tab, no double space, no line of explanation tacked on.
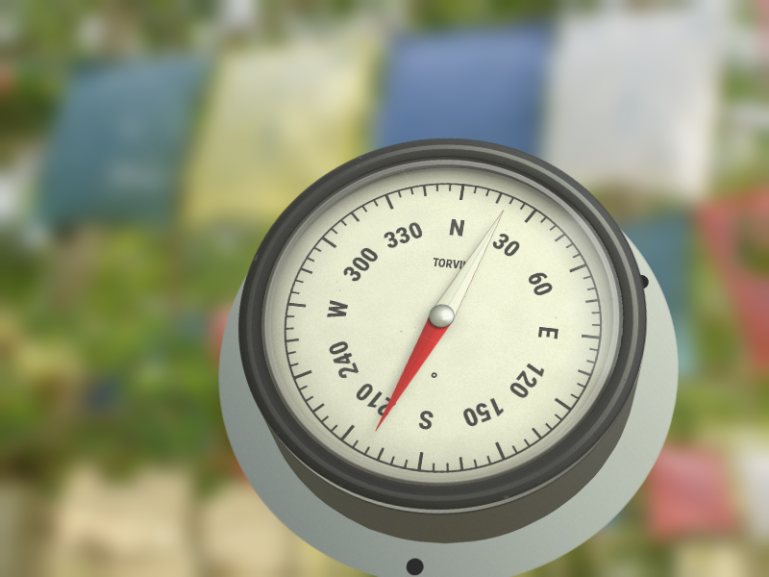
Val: 200 °
